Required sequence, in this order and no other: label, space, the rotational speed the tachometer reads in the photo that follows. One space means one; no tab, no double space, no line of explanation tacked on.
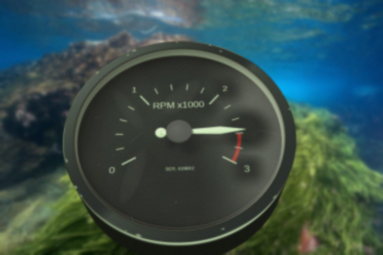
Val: 2600 rpm
